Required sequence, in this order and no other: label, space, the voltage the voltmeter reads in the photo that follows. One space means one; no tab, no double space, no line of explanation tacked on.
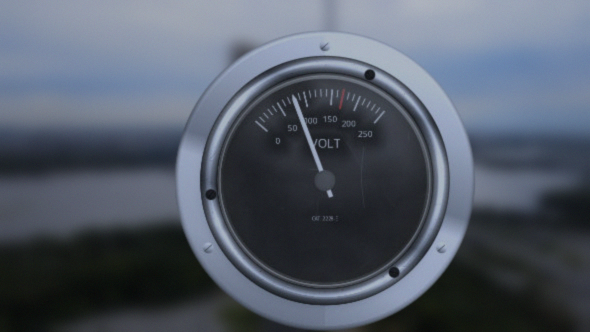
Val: 80 V
